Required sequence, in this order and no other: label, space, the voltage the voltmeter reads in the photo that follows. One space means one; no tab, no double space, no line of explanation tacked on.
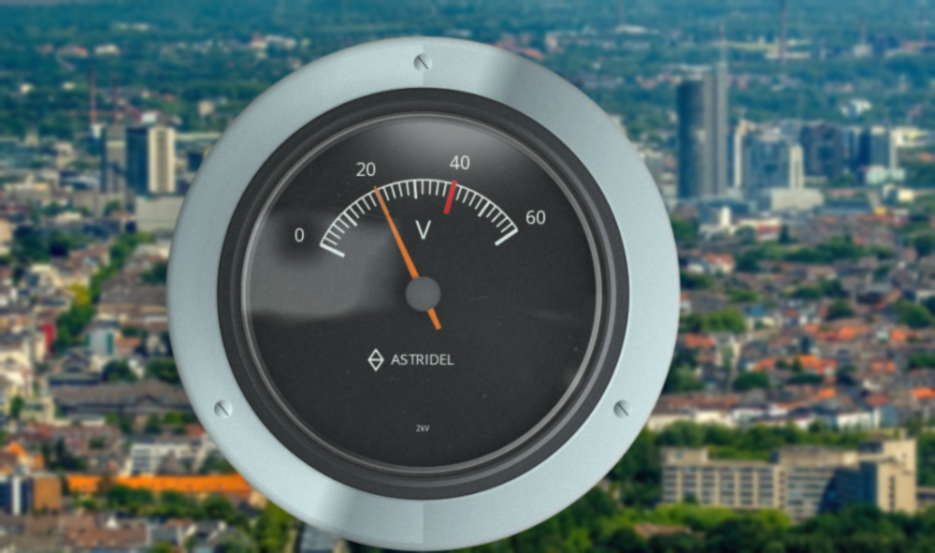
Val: 20 V
